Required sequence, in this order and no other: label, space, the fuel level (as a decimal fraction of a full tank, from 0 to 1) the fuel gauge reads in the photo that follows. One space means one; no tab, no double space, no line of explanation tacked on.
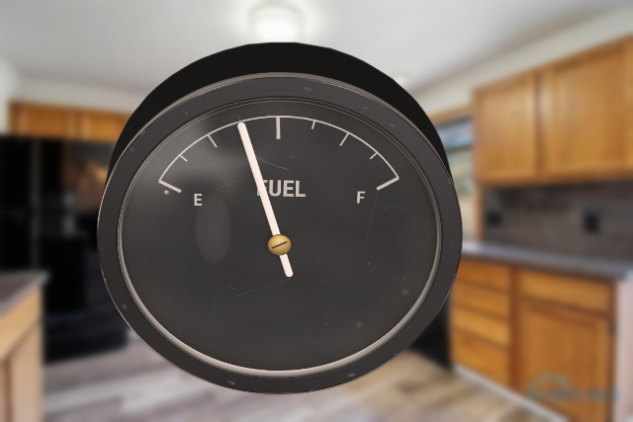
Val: 0.375
